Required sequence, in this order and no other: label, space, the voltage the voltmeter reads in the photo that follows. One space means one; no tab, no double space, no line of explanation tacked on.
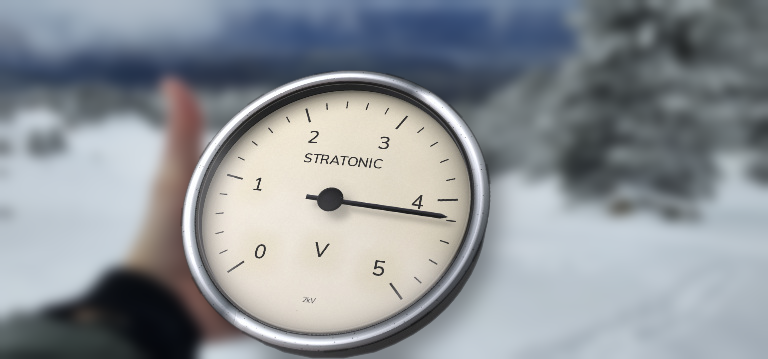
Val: 4.2 V
